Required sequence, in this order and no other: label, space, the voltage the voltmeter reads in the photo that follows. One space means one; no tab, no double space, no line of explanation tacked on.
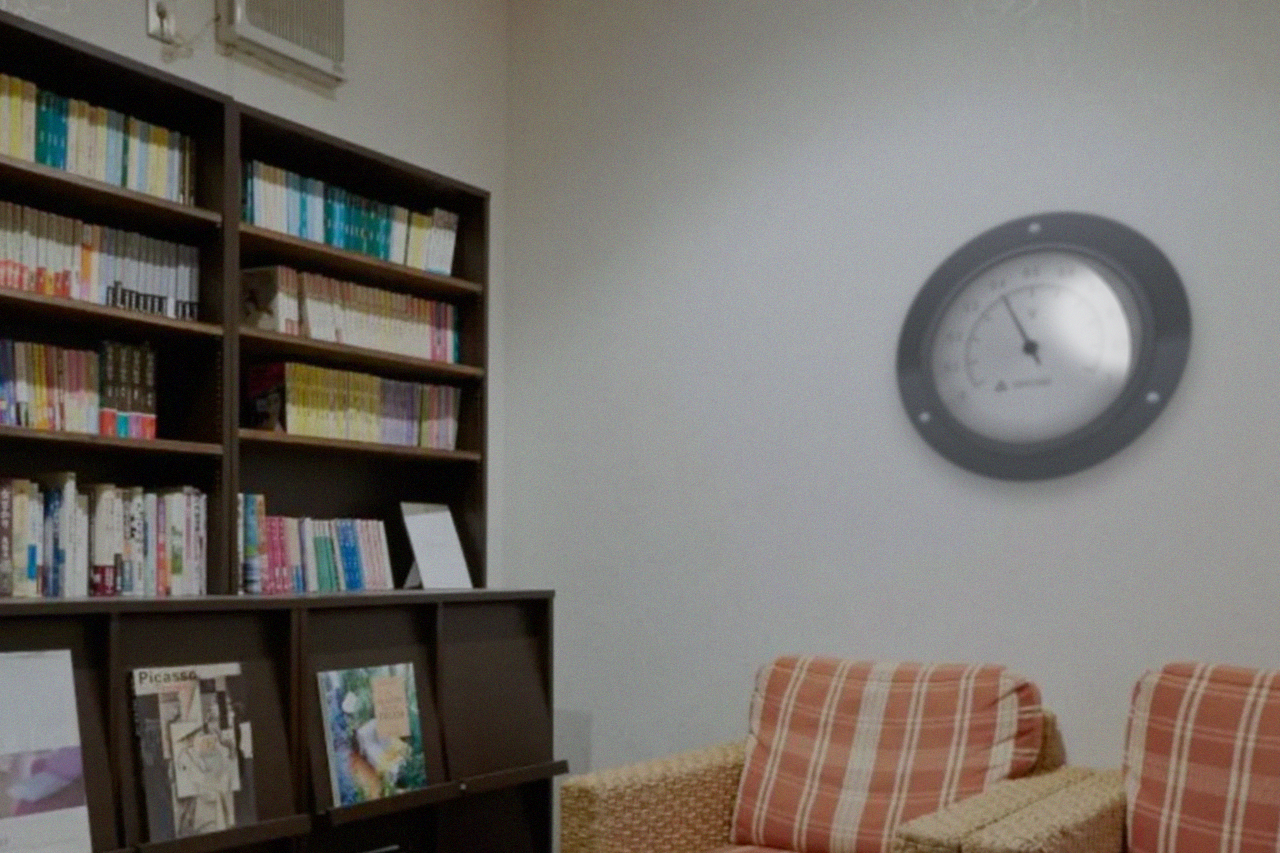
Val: 0.4 V
